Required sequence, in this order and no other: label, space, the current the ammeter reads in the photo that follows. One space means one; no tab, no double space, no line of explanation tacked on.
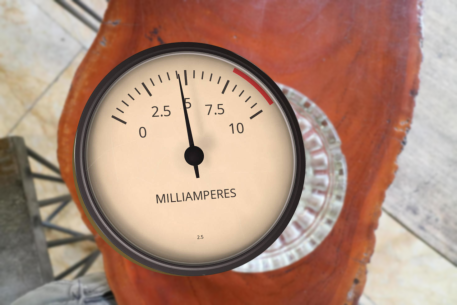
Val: 4.5 mA
